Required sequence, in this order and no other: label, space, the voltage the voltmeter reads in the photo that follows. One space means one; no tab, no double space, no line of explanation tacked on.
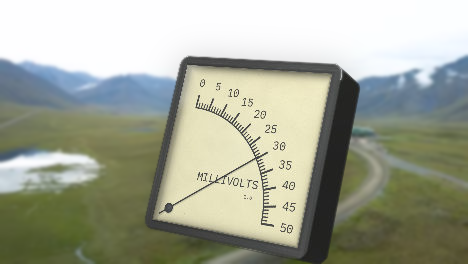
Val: 30 mV
